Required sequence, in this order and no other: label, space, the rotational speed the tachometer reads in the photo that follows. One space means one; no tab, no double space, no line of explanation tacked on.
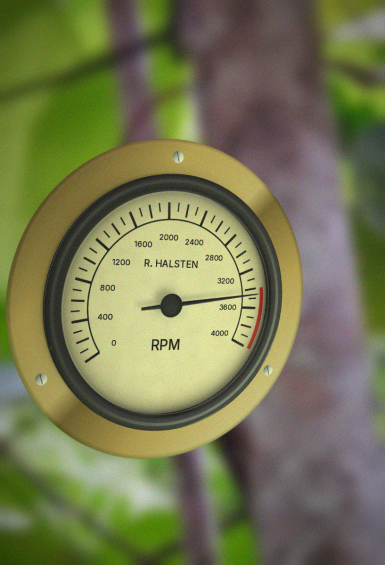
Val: 3450 rpm
